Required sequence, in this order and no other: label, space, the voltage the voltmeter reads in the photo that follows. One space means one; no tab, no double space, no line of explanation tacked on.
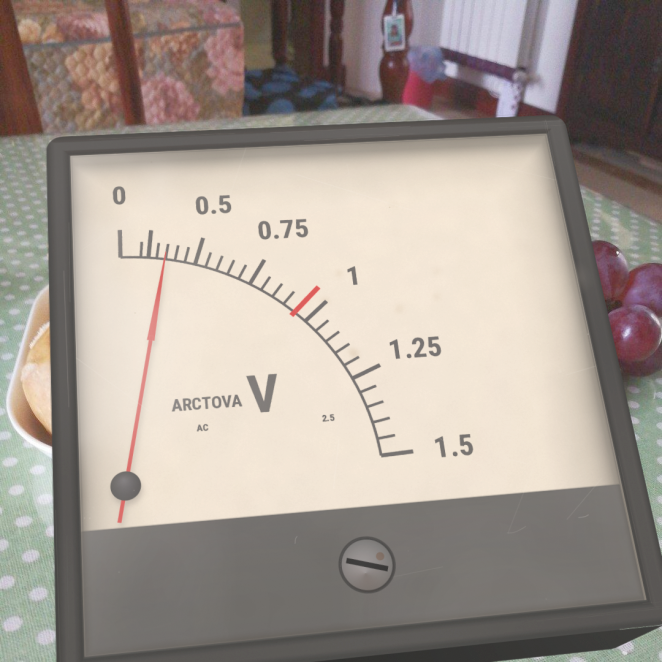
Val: 0.35 V
